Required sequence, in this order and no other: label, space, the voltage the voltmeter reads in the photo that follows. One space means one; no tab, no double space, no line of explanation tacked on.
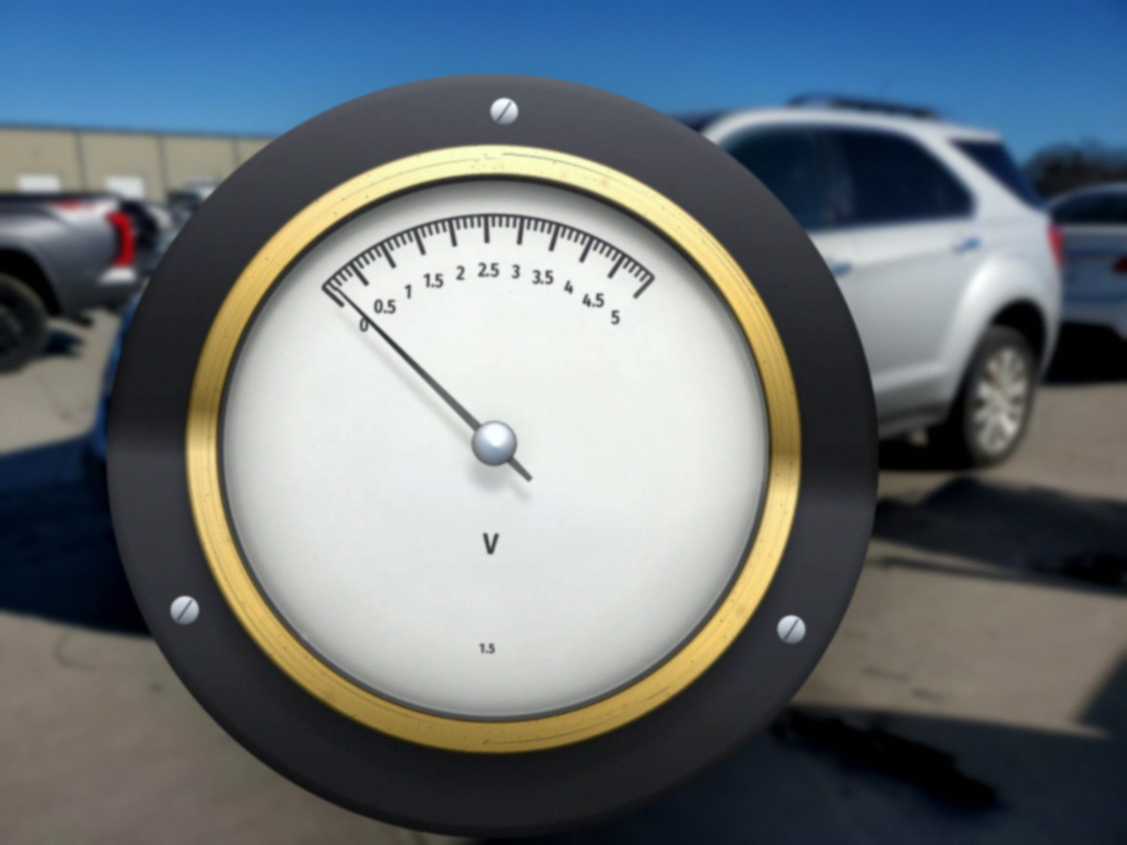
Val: 0.1 V
